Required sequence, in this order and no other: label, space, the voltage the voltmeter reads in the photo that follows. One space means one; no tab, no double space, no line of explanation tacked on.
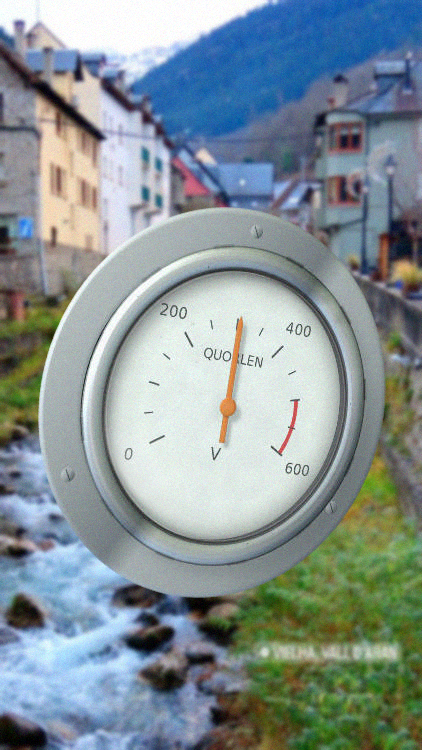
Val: 300 V
